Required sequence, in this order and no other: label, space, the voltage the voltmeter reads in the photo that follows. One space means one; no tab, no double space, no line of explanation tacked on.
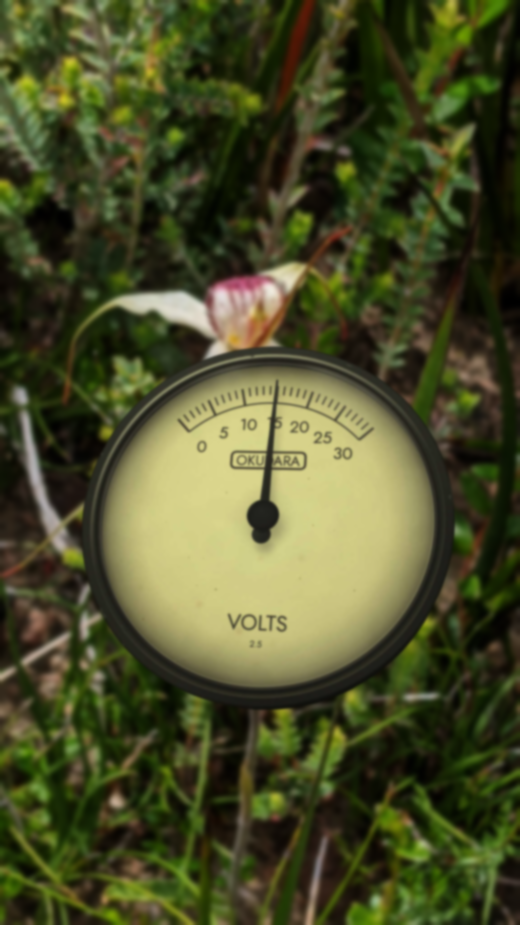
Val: 15 V
